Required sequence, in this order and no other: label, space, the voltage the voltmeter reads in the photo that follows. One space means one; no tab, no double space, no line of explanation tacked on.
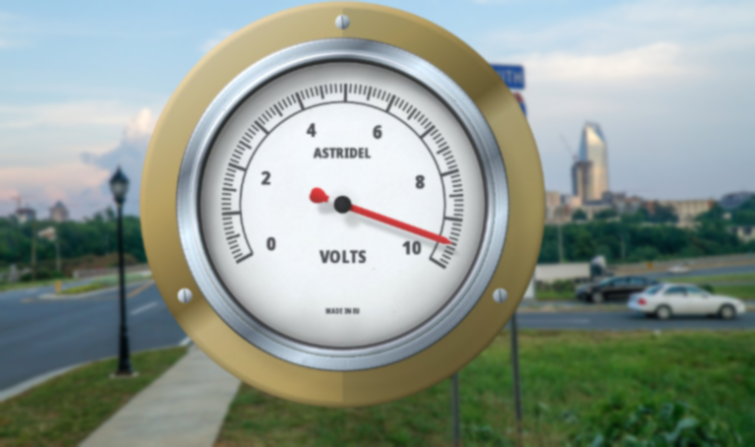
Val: 9.5 V
